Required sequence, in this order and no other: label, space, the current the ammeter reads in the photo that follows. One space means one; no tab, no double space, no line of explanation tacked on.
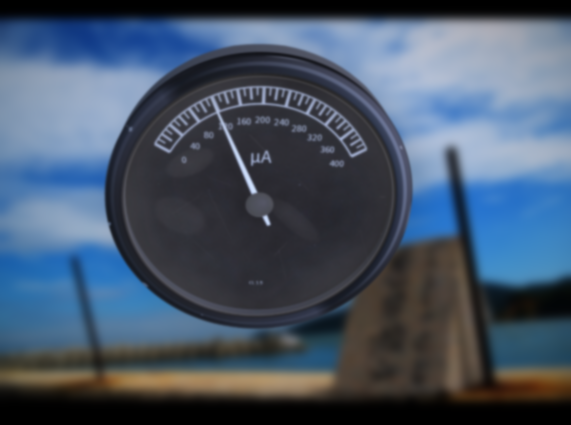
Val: 120 µA
